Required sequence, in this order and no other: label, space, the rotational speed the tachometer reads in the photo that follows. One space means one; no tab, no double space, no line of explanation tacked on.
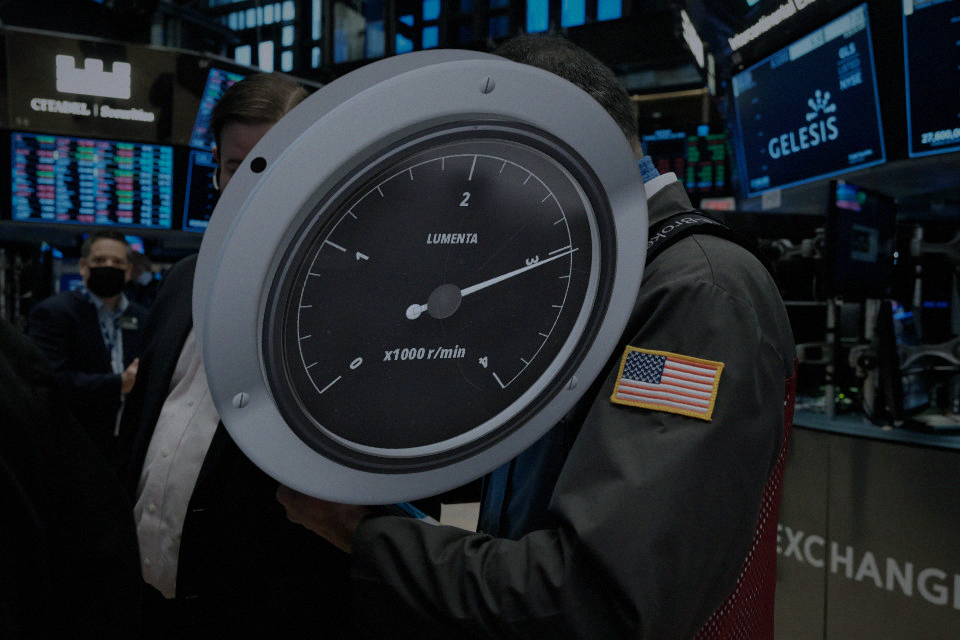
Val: 3000 rpm
